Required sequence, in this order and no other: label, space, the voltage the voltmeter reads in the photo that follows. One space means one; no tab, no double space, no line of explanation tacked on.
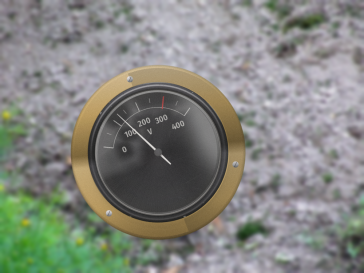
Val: 125 V
